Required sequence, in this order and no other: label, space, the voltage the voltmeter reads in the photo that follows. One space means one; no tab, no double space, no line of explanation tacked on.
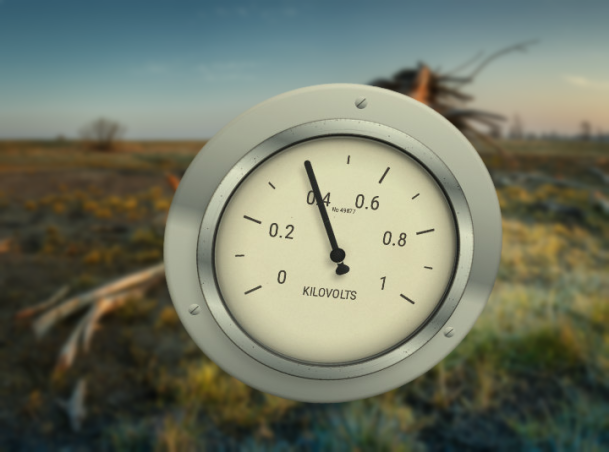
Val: 0.4 kV
